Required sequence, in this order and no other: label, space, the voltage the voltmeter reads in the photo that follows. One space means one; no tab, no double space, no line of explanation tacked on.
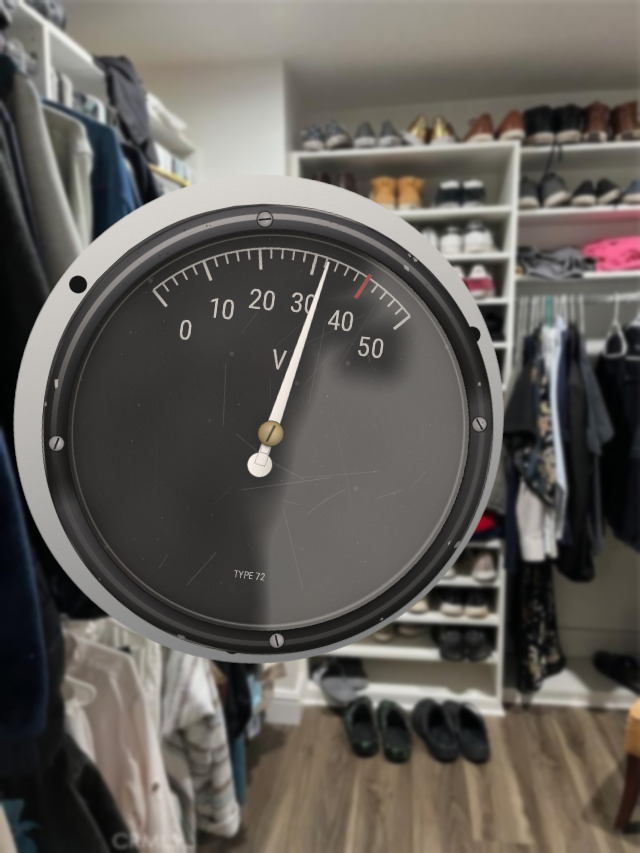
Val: 32 V
